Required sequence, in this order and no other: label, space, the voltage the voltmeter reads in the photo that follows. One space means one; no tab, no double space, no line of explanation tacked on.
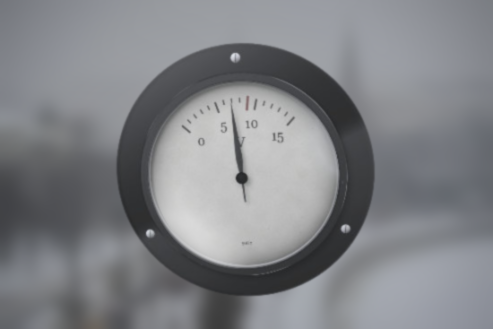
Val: 7 V
